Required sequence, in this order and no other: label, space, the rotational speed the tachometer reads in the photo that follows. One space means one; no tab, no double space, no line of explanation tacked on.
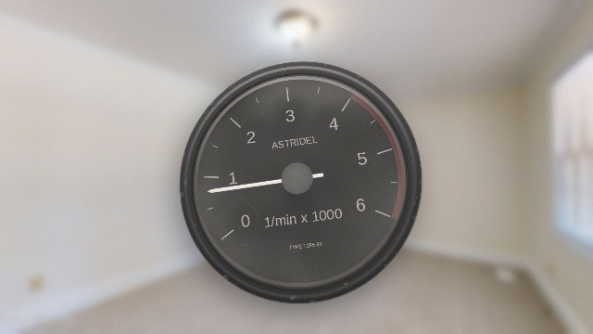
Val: 750 rpm
